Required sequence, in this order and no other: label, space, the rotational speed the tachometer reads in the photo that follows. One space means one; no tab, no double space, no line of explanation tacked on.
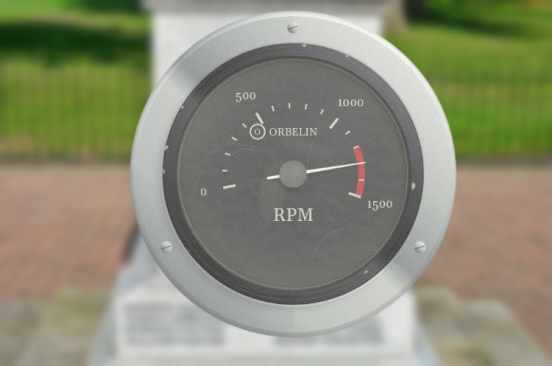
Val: 1300 rpm
